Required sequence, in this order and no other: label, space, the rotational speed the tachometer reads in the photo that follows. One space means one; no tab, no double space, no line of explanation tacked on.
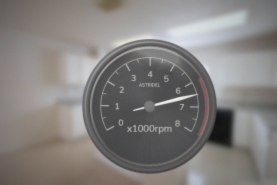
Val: 6500 rpm
